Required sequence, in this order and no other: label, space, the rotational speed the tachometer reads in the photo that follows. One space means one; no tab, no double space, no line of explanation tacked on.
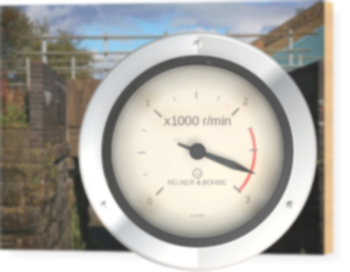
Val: 2750 rpm
